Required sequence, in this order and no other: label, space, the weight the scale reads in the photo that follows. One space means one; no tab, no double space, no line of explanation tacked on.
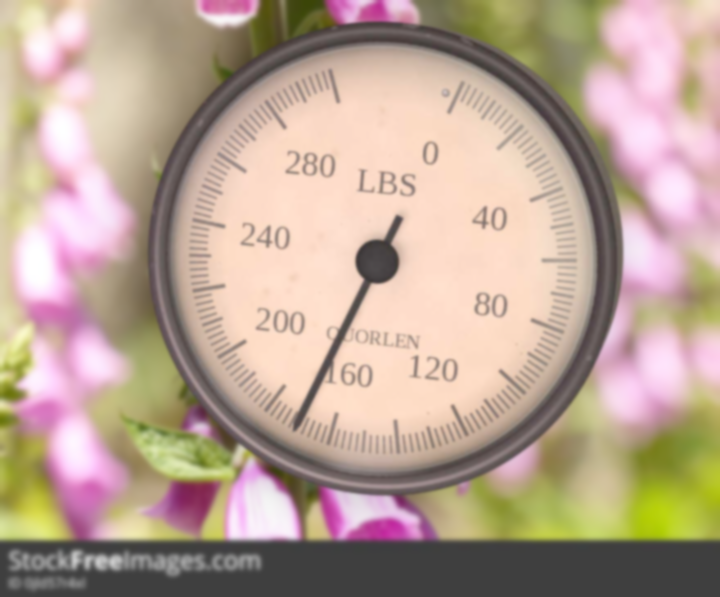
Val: 170 lb
